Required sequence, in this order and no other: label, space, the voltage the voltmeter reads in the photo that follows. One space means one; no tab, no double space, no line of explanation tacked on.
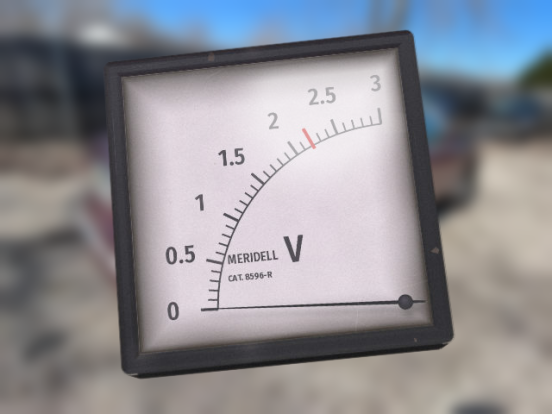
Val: 0 V
